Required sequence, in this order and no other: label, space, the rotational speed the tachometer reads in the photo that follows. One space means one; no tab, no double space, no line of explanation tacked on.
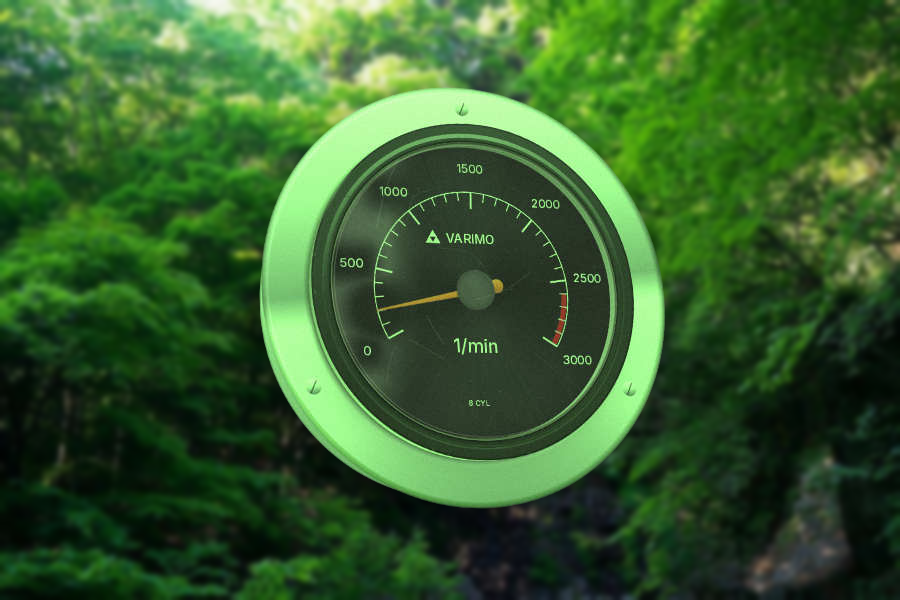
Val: 200 rpm
